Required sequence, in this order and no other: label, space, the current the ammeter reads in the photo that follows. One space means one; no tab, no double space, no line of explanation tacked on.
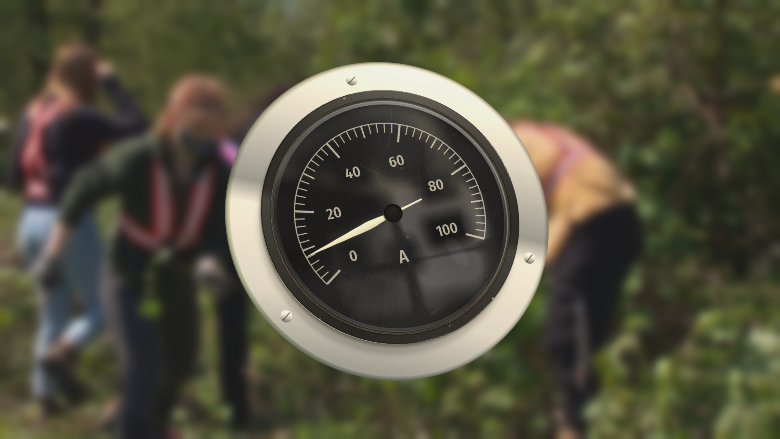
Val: 8 A
